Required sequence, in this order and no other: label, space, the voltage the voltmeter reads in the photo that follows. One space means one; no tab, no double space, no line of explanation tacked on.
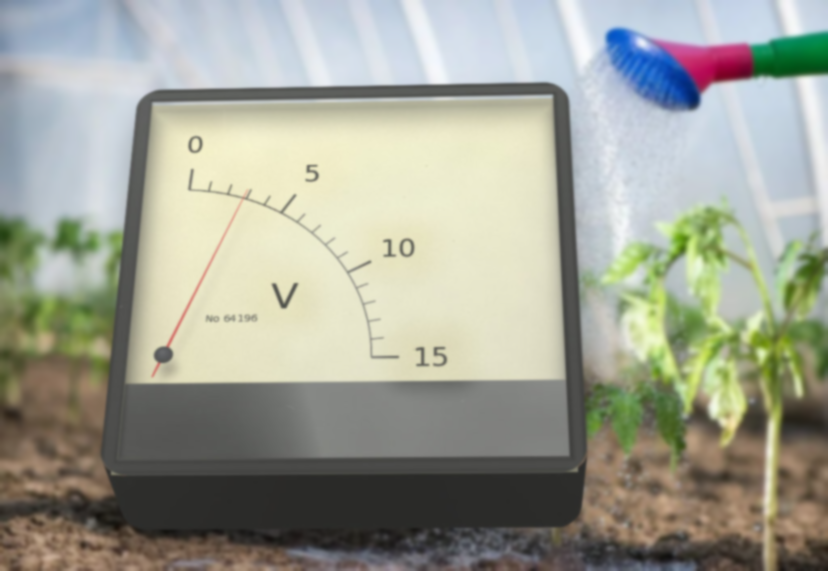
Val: 3 V
